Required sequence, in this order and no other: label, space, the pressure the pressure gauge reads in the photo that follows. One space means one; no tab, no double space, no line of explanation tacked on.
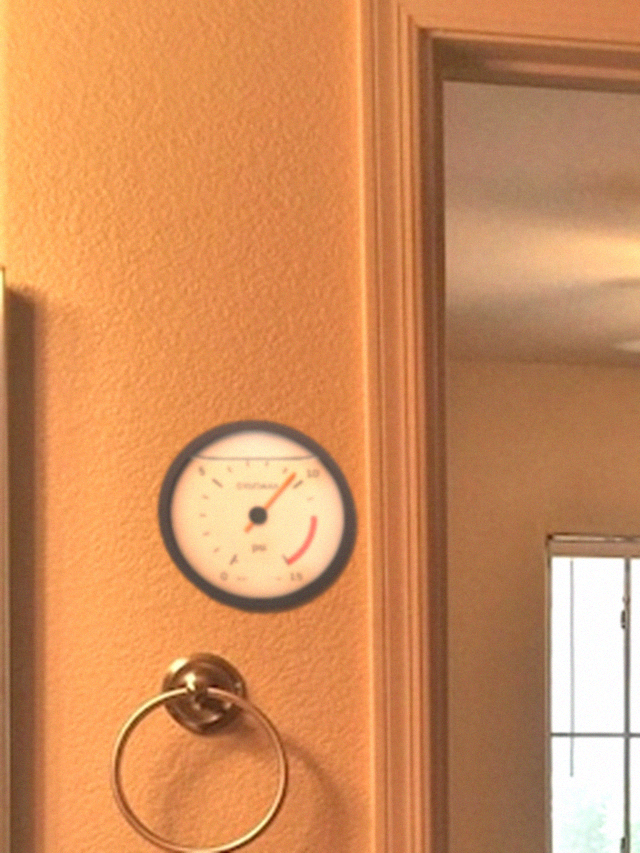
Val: 9.5 psi
